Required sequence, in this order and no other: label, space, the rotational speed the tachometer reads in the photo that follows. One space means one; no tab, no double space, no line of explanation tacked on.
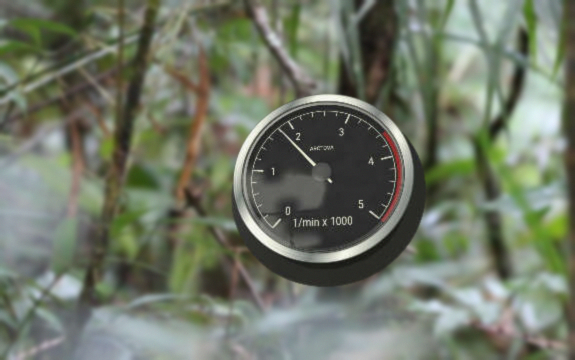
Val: 1800 rpm
